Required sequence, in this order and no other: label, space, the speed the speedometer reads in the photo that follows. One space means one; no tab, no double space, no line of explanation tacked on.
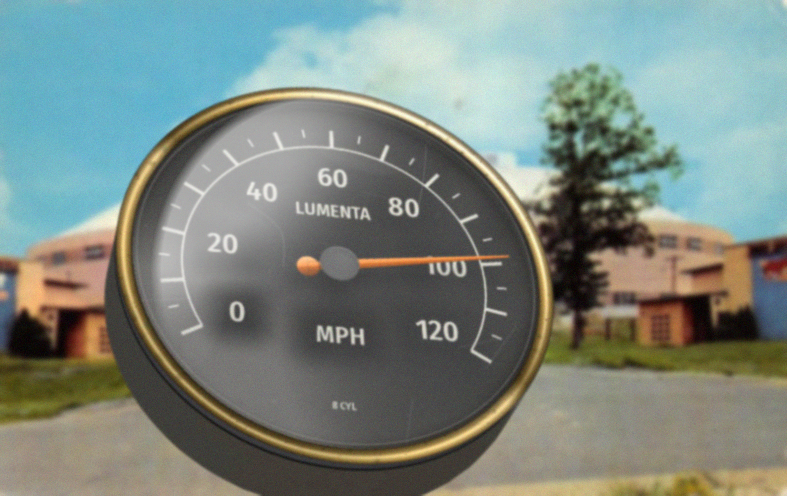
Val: 100 mph
